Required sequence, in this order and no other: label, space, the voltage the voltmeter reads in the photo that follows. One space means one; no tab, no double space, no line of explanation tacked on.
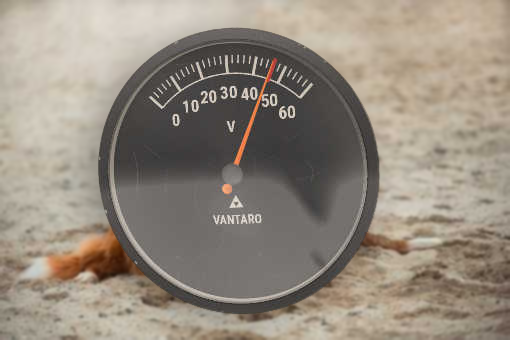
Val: 46 V
